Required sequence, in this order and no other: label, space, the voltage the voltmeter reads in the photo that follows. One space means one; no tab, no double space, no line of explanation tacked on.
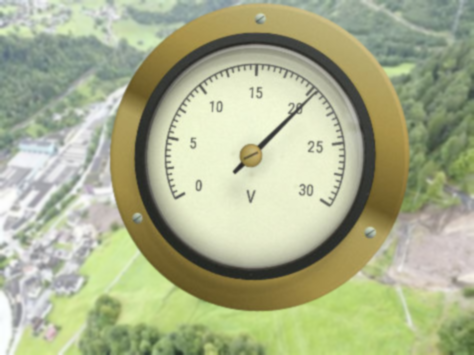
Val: 20.5 V
